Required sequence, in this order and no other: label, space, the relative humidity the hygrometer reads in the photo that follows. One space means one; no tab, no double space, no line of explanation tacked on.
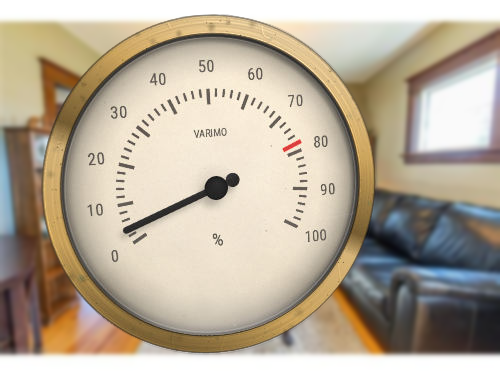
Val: 4 %
